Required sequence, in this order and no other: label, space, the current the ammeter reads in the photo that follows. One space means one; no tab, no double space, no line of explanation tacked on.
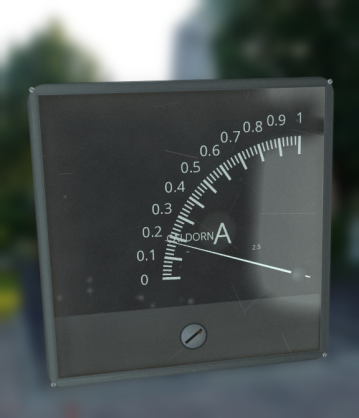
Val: 0.18 A
